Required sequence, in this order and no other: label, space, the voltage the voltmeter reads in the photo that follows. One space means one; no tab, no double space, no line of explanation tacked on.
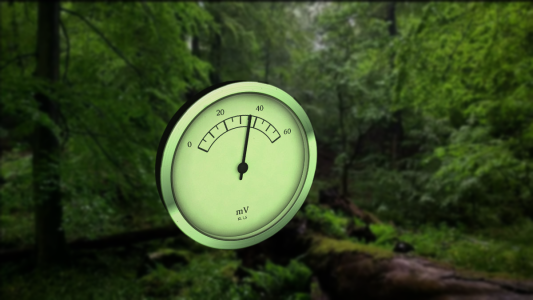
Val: 35 mV
